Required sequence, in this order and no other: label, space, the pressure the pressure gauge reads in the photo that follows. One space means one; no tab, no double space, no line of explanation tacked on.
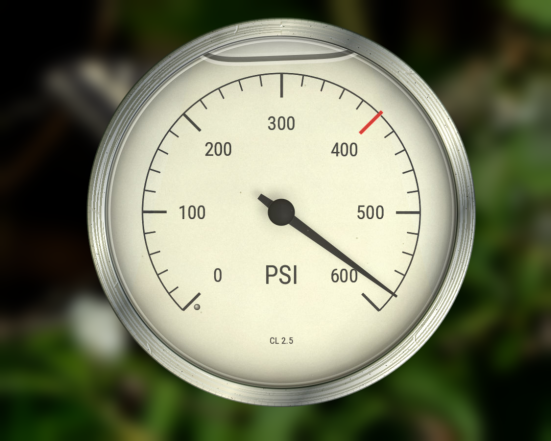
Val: 580 psi
